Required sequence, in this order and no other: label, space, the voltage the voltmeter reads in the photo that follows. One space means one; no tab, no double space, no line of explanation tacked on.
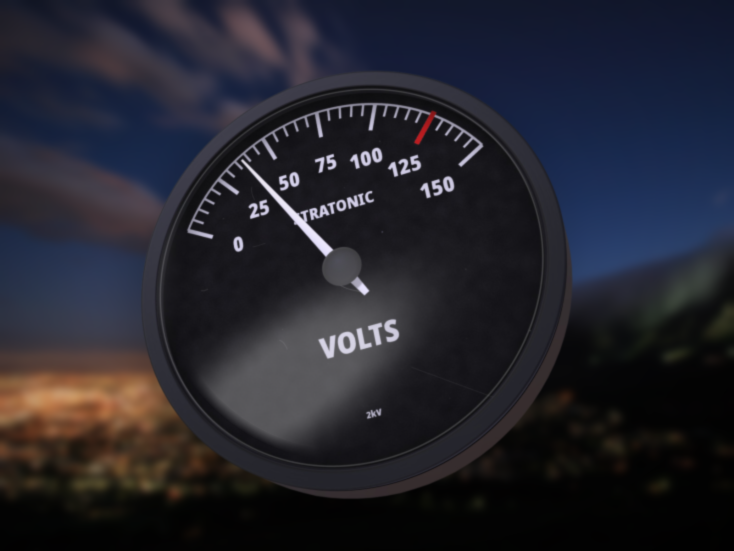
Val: 37.5 V
